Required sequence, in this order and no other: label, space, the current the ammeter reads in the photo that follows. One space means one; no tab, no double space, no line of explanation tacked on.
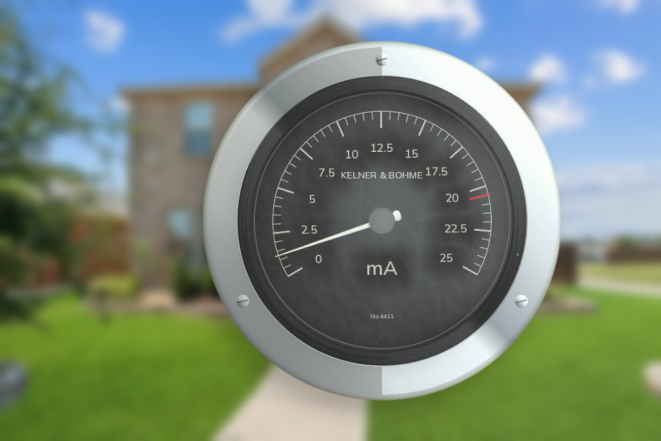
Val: 1.25 mA
